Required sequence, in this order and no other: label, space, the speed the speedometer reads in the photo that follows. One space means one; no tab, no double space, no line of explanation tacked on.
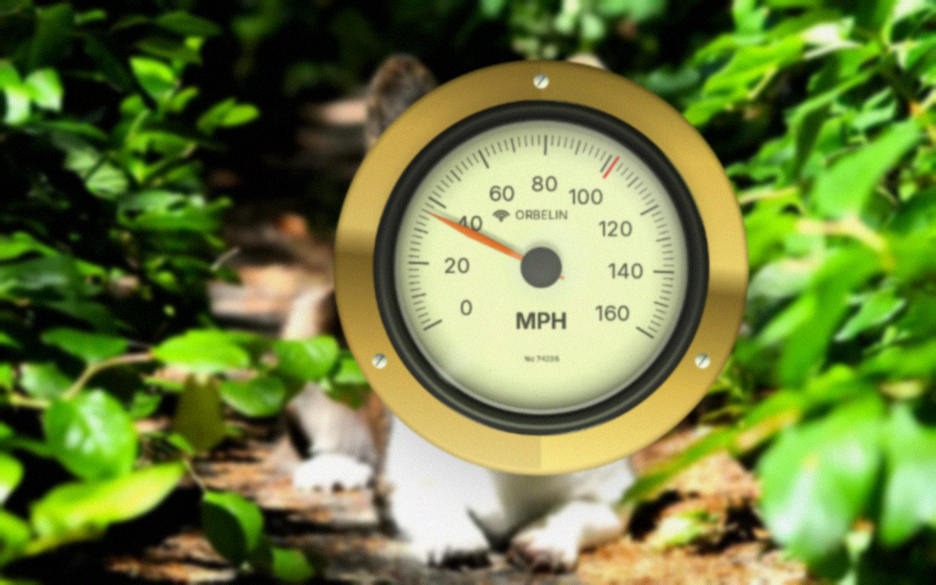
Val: 36 mph
